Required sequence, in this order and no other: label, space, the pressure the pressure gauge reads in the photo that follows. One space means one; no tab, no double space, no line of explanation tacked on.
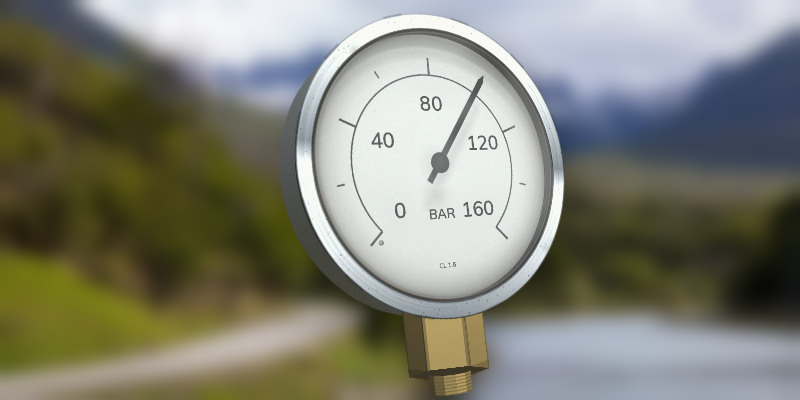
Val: 100 bar
